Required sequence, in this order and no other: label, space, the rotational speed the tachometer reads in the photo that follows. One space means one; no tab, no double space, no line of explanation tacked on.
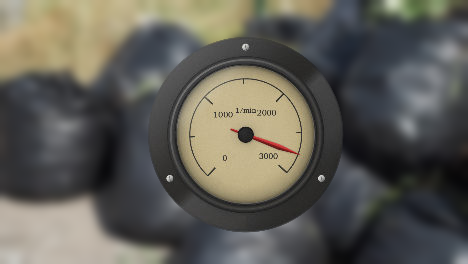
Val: 2750 rpm
